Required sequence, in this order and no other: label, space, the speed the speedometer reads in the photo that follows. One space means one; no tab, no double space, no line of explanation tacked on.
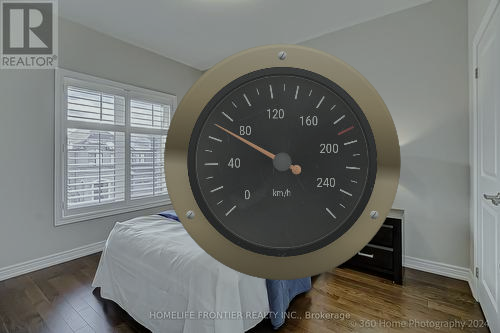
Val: 70 km/h
